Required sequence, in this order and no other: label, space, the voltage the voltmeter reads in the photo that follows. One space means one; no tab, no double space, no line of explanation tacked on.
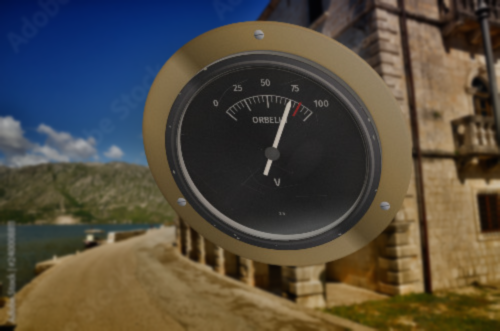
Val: 75 V
